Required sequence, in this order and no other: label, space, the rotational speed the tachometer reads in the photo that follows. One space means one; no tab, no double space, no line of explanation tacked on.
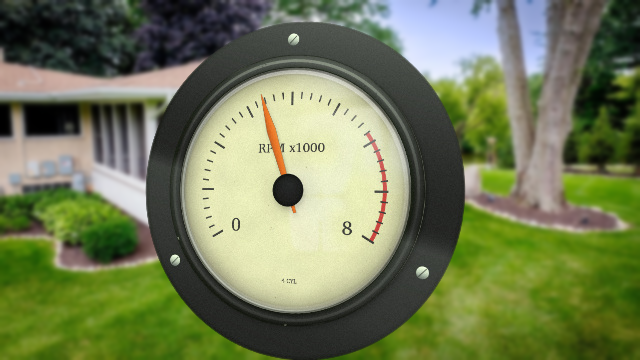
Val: 3400 rpm
